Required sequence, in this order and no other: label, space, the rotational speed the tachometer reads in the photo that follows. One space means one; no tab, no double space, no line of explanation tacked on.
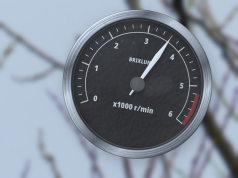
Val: 3600 rpm
